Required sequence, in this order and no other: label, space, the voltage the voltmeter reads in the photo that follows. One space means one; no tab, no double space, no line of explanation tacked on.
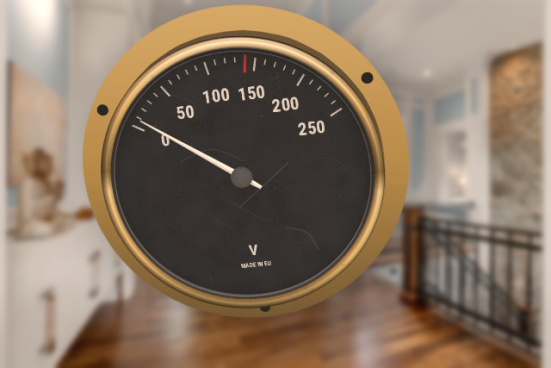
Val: 10 V
